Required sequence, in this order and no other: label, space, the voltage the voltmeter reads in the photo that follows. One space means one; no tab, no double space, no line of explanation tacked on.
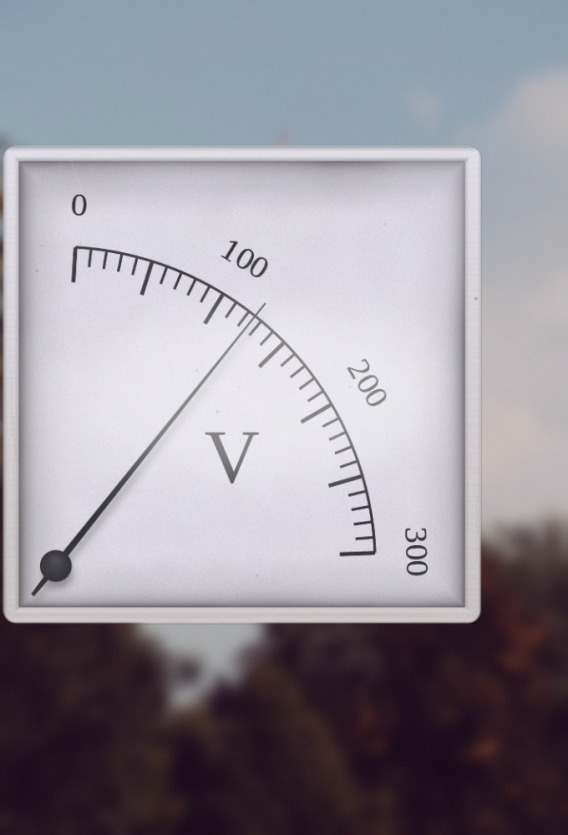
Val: 125 V
